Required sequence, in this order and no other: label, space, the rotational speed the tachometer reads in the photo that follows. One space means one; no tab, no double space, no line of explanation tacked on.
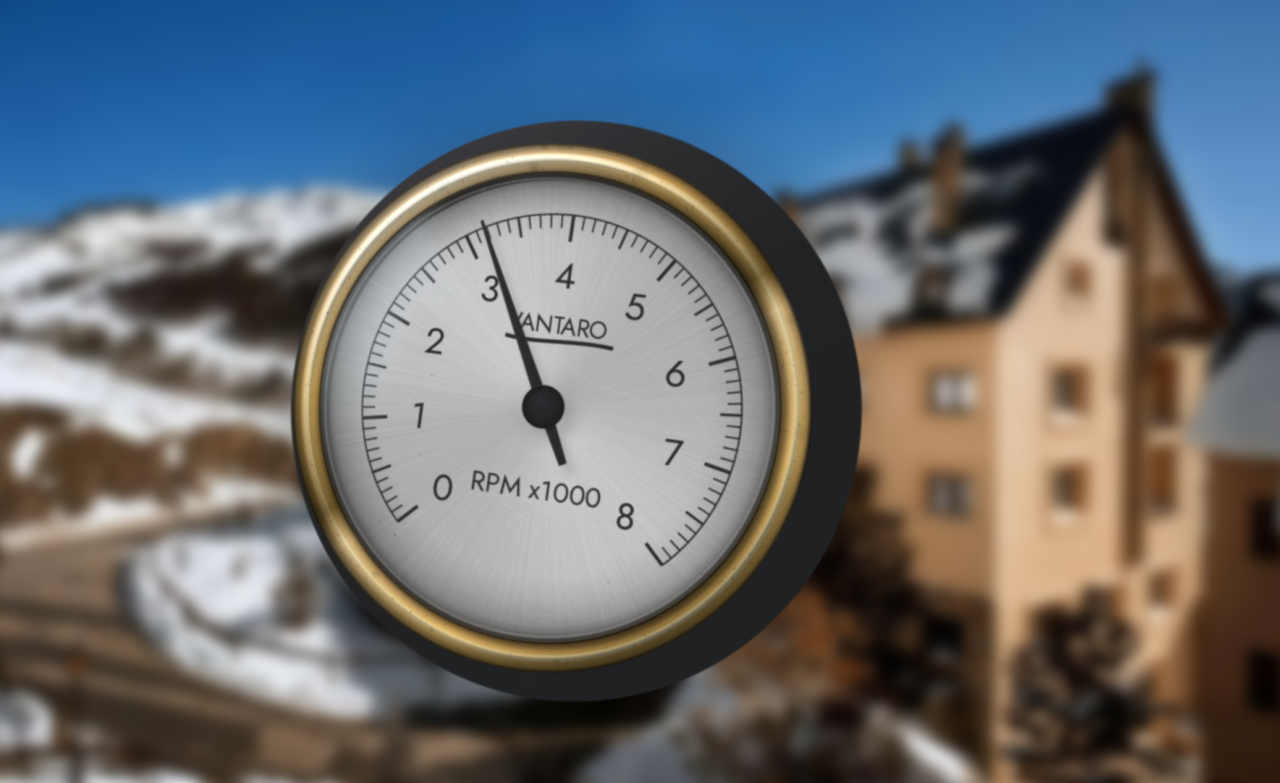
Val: 3200 rpm
